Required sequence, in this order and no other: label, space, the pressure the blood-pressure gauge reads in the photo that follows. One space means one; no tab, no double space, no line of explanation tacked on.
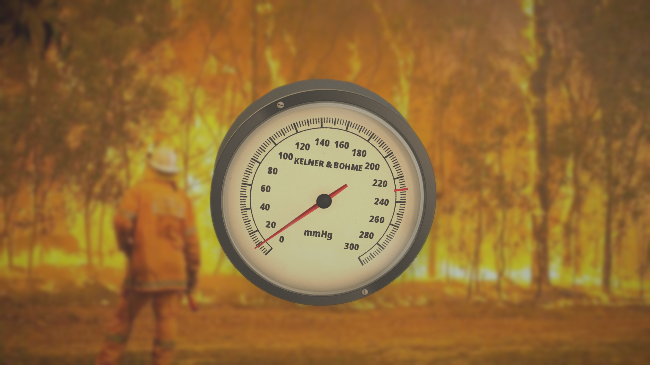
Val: 10 mmHg
